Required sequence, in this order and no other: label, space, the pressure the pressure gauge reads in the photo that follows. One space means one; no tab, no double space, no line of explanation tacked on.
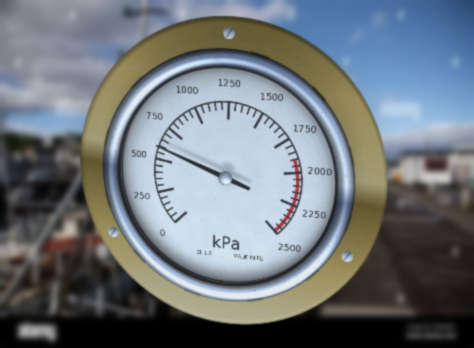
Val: 600 kPa
